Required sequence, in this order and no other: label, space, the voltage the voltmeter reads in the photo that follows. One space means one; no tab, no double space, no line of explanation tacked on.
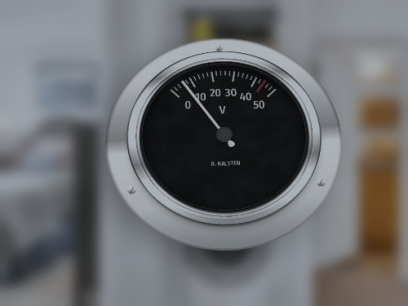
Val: 6 V
